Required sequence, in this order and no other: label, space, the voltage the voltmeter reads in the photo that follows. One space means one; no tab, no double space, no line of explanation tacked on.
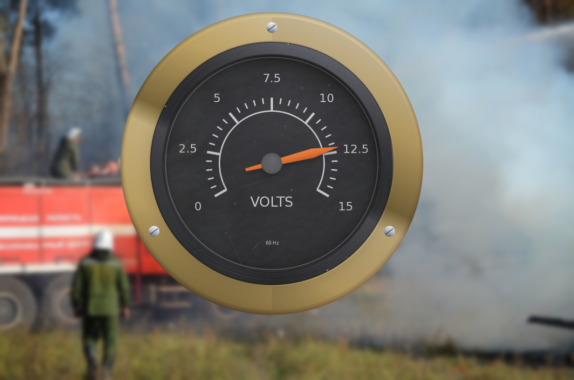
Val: 12.25 V
